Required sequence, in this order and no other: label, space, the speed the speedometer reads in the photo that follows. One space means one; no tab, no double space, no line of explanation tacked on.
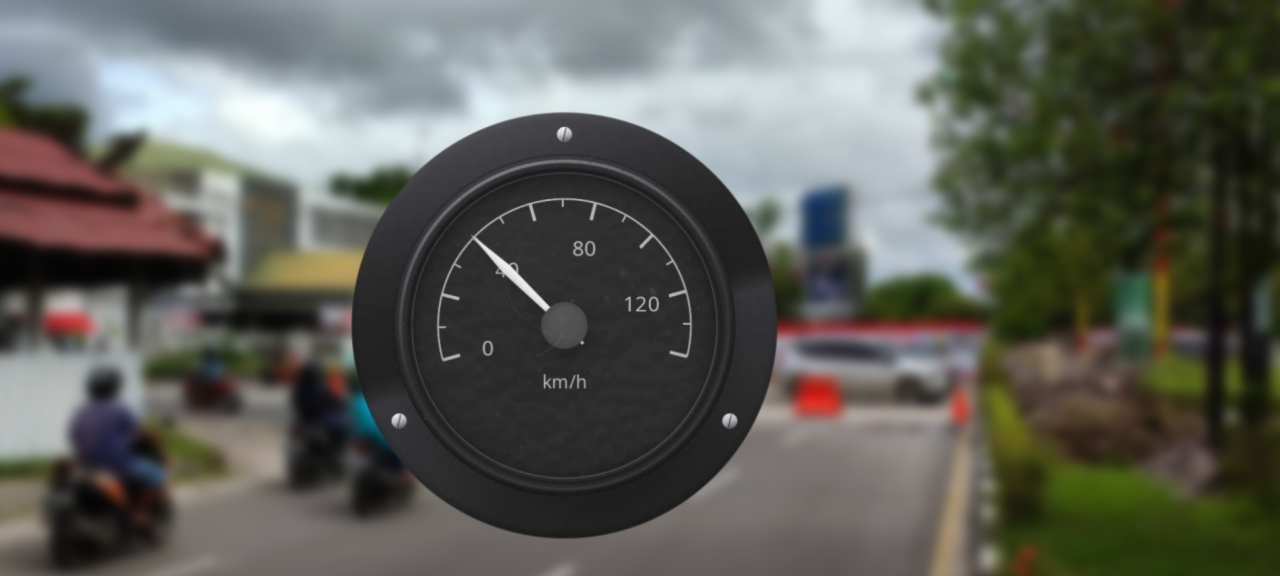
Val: 40 km/h
